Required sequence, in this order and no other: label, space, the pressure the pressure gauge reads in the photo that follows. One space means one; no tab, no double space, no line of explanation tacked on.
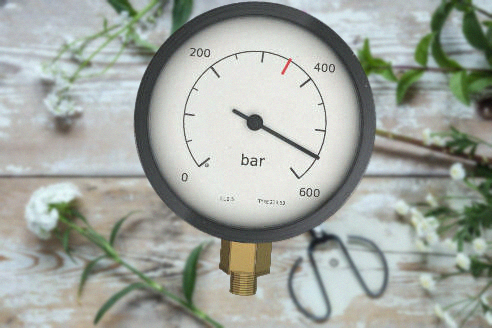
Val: 550 bar
